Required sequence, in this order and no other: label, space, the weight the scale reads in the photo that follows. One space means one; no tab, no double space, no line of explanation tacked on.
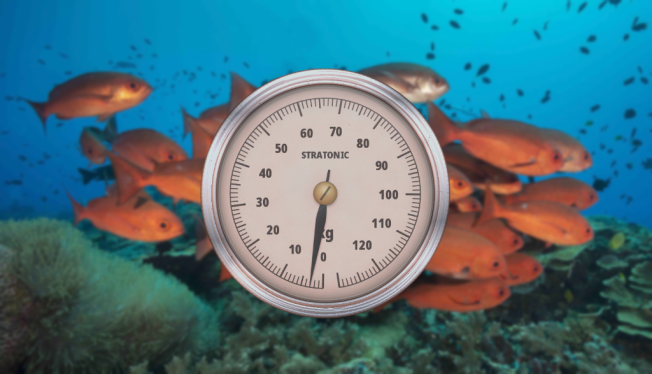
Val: 3 kg
